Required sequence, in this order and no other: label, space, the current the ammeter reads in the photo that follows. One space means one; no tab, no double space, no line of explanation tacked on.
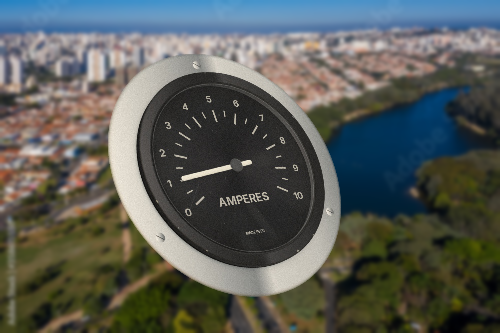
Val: 1 A
